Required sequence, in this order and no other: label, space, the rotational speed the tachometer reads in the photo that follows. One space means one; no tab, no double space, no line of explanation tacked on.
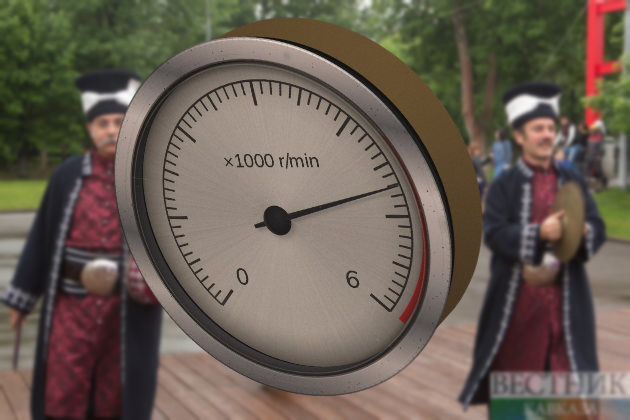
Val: 4700 rpm
